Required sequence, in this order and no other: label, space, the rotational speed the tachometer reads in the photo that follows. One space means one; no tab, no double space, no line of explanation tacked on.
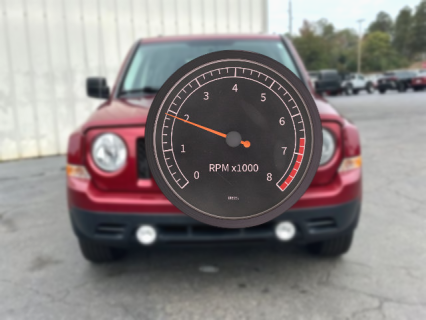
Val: 1900 rpm
